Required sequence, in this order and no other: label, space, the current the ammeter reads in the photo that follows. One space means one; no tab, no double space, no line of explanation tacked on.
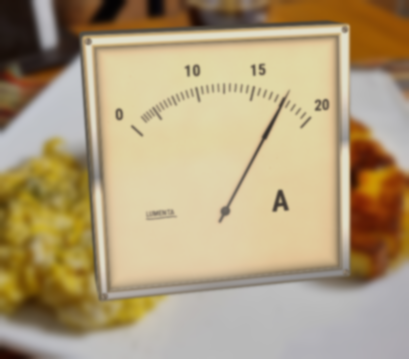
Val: 17.5 A
